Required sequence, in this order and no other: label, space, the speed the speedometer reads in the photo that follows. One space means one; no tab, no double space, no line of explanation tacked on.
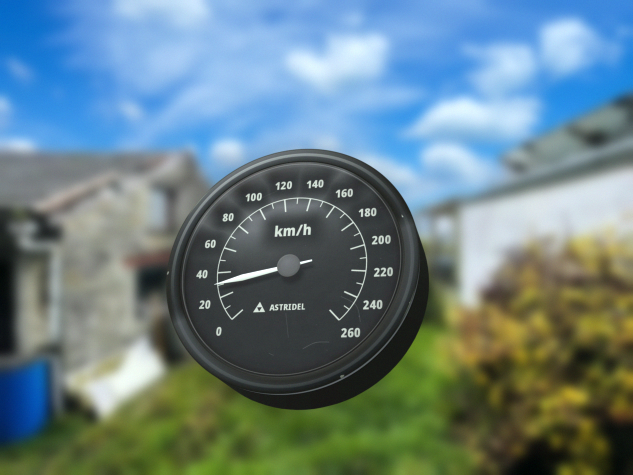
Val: 30 km/h
